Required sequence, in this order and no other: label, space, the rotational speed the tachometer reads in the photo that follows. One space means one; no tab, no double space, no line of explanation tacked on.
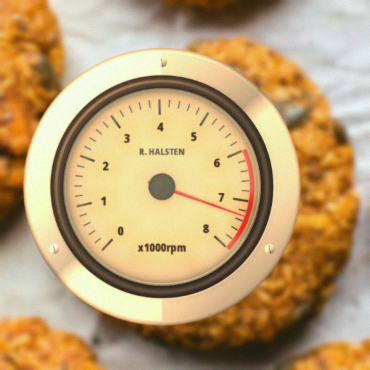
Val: 7300 rpm
